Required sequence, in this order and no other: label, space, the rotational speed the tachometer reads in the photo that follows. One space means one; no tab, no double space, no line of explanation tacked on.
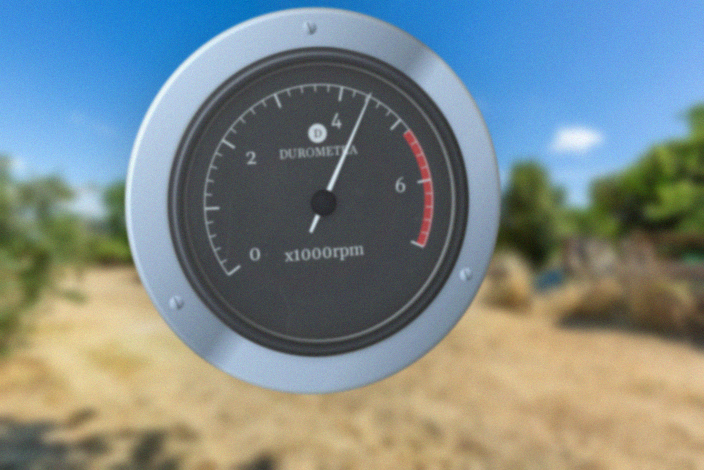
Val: 4400 rpm
